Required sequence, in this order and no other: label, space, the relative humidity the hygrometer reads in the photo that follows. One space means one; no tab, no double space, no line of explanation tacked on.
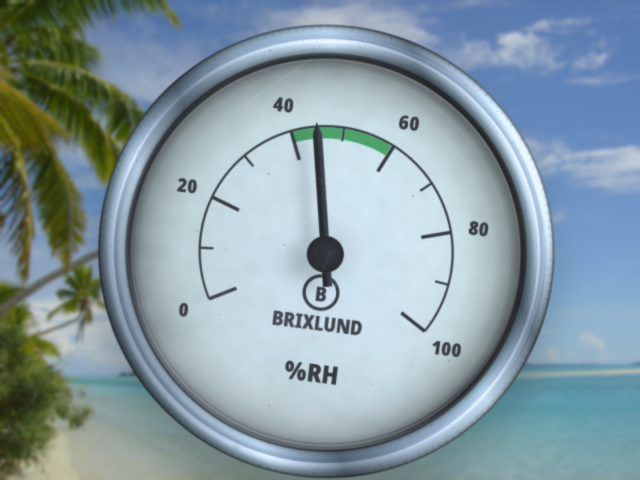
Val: 45 %
